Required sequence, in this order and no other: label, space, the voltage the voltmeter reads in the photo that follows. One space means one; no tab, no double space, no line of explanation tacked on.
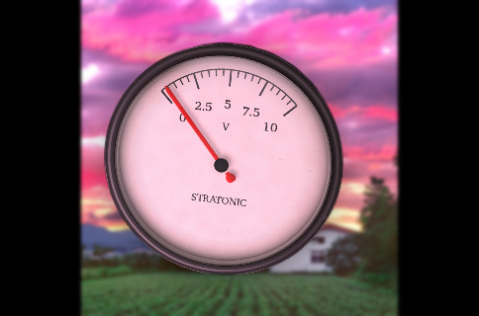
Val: 0.5 V
